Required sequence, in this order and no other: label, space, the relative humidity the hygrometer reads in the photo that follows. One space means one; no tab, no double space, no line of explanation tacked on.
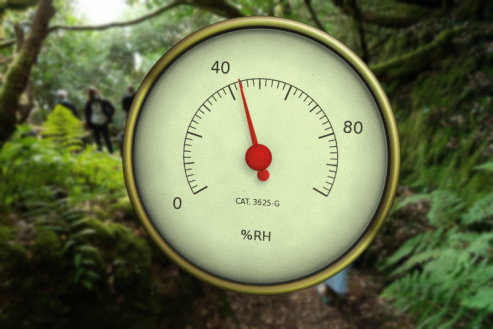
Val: 44 %
